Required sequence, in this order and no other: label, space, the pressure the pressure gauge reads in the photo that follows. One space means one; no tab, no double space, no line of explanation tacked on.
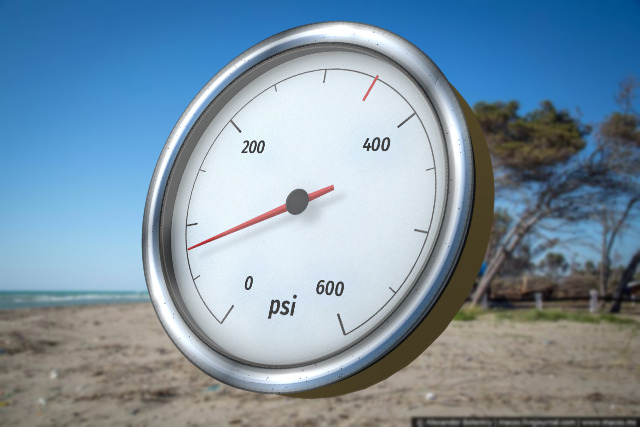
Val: 75 psi
